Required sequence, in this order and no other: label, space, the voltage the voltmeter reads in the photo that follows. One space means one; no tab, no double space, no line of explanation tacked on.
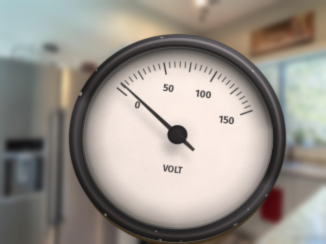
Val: 5 V
